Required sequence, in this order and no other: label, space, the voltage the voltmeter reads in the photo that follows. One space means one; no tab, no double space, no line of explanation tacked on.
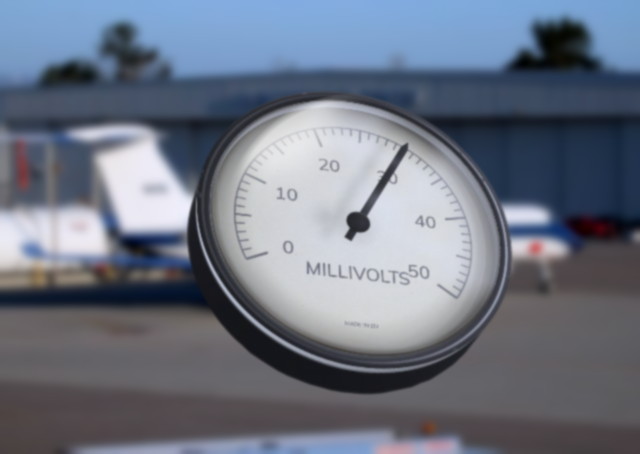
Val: 30 mV
